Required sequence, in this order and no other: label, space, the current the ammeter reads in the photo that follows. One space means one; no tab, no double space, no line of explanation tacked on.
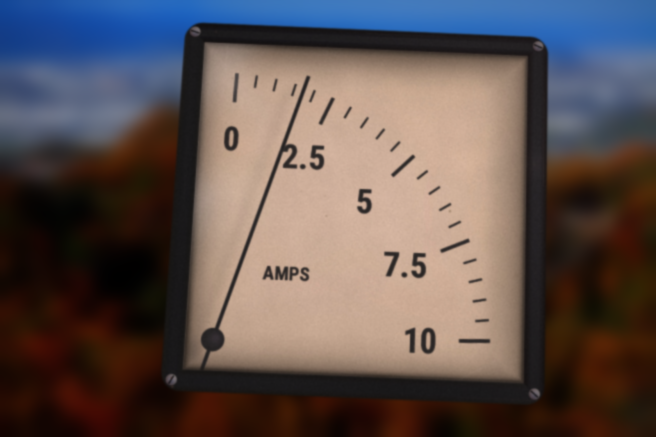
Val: 1.75 A
